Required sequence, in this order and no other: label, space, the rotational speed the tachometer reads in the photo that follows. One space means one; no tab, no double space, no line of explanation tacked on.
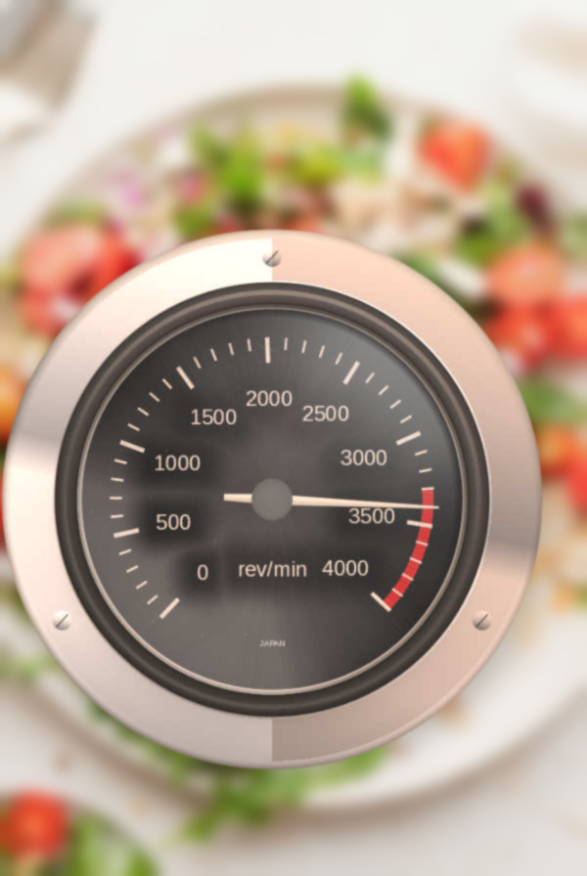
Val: 3400 rpm
